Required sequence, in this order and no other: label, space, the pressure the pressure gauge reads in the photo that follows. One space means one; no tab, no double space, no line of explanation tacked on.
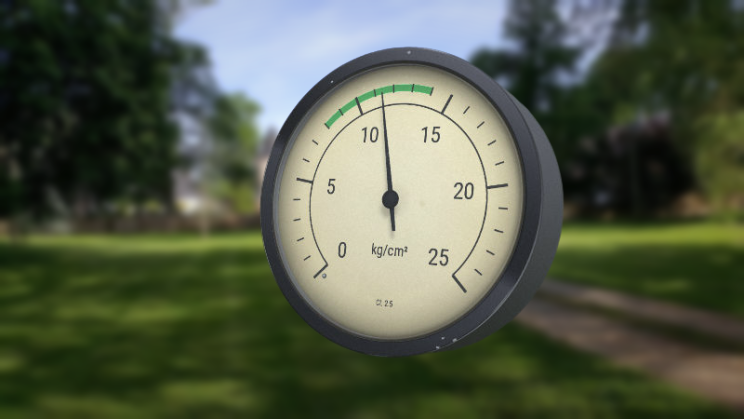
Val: 11.5 kg/cm²
